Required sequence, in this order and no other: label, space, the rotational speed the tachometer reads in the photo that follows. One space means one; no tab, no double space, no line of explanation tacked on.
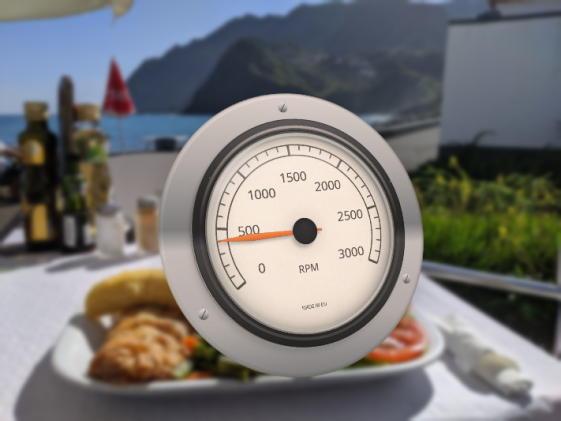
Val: 400 rpm
